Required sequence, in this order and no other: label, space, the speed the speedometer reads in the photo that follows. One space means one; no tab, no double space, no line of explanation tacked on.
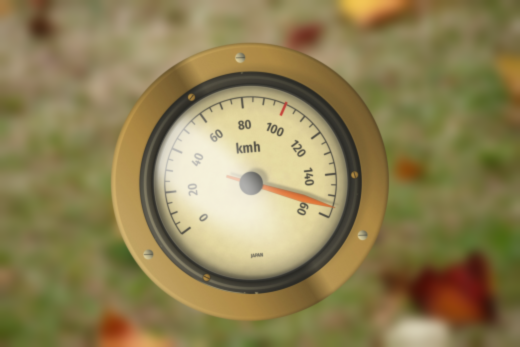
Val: 155 km/h
